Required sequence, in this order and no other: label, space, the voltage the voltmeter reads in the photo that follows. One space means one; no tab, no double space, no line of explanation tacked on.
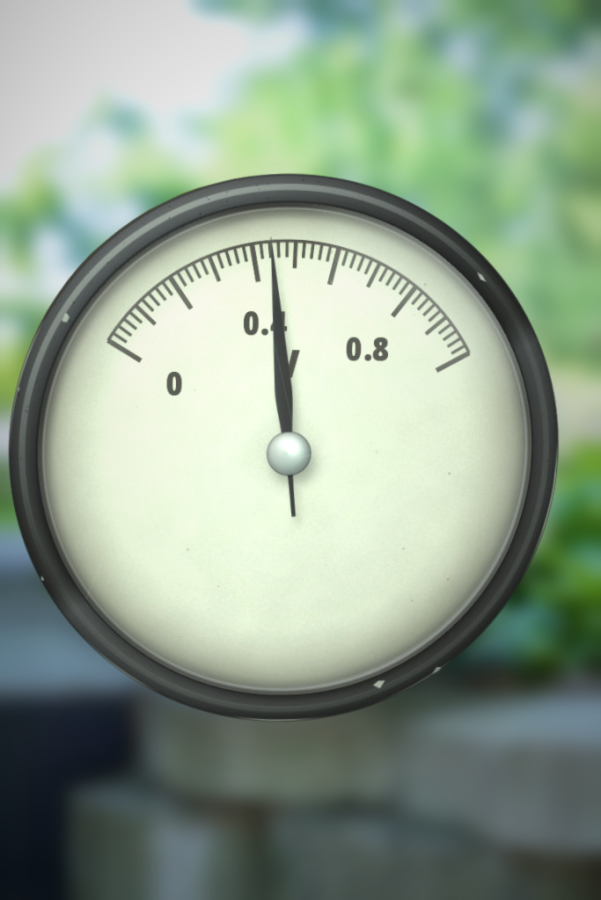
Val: 0.44 V
